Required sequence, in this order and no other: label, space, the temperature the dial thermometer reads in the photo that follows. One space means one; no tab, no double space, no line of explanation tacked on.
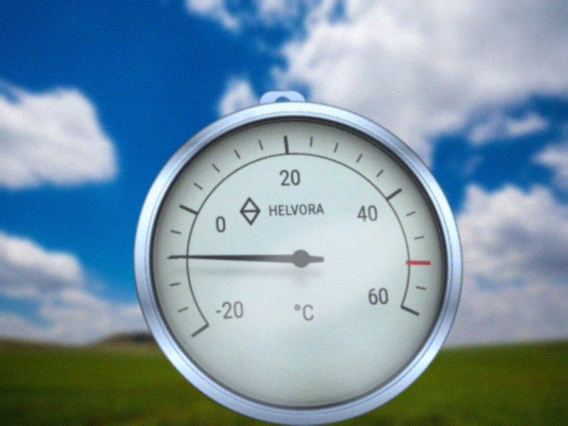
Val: -8 °C
